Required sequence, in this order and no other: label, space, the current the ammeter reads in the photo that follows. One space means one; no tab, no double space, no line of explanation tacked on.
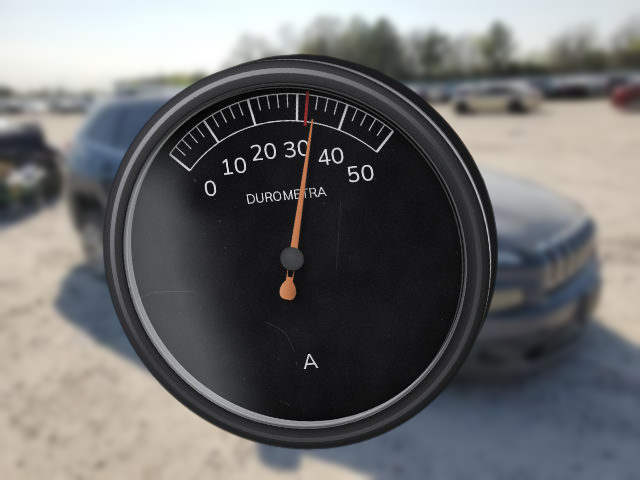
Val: 34 A
